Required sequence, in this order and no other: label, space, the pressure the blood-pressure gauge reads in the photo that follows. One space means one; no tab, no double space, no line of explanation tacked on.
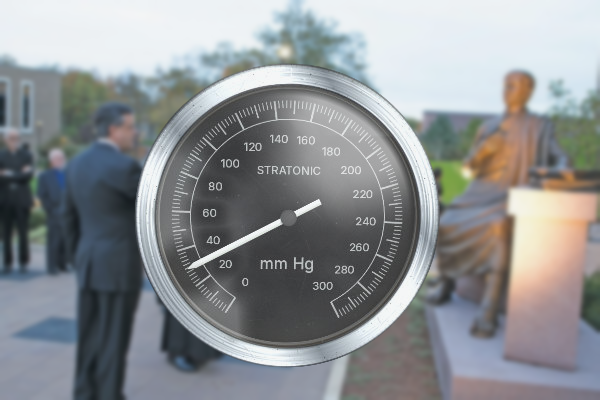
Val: 30 mmHg
